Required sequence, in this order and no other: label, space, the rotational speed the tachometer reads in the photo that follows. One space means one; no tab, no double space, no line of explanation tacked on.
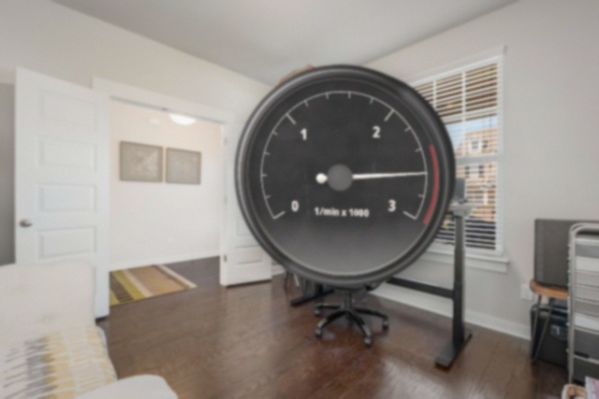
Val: 2600 rpm
